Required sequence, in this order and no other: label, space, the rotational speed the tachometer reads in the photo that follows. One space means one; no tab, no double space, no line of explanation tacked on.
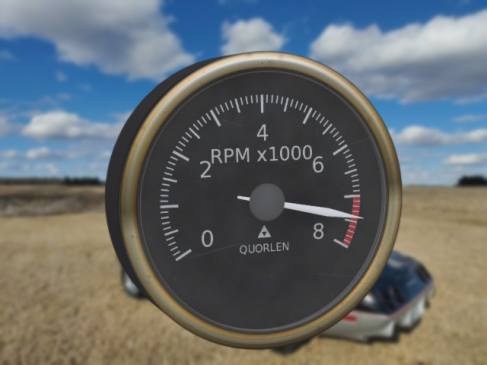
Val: 7400 rpm
